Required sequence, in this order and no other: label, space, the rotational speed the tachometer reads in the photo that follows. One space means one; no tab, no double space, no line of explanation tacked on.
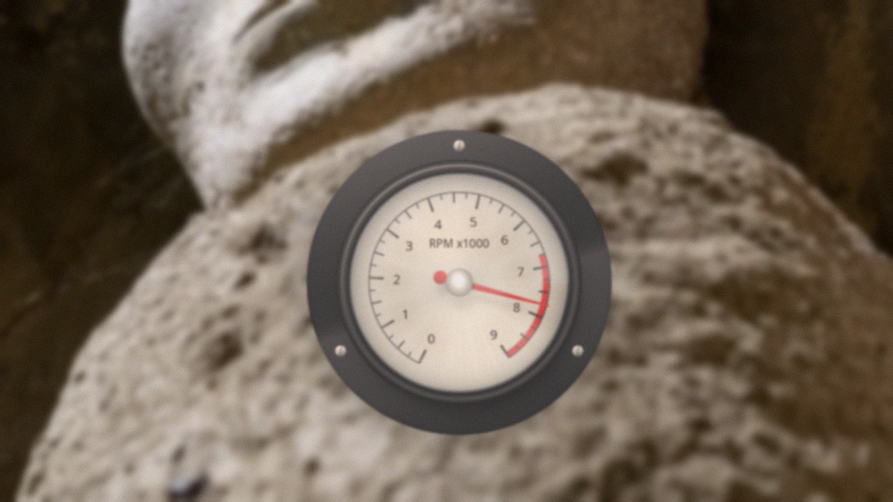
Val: 7750 rpm
